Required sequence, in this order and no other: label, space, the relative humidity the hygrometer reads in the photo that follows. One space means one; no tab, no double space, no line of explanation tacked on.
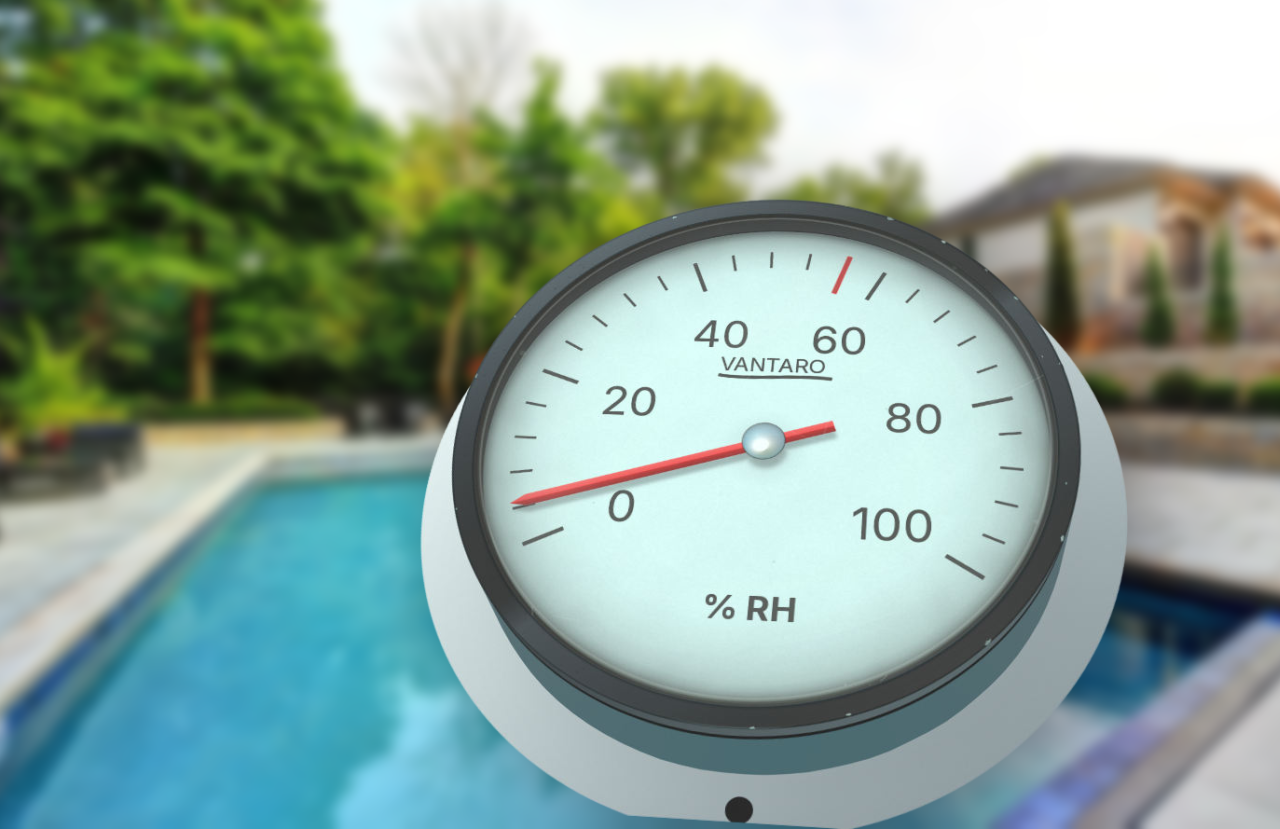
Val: 4 %
